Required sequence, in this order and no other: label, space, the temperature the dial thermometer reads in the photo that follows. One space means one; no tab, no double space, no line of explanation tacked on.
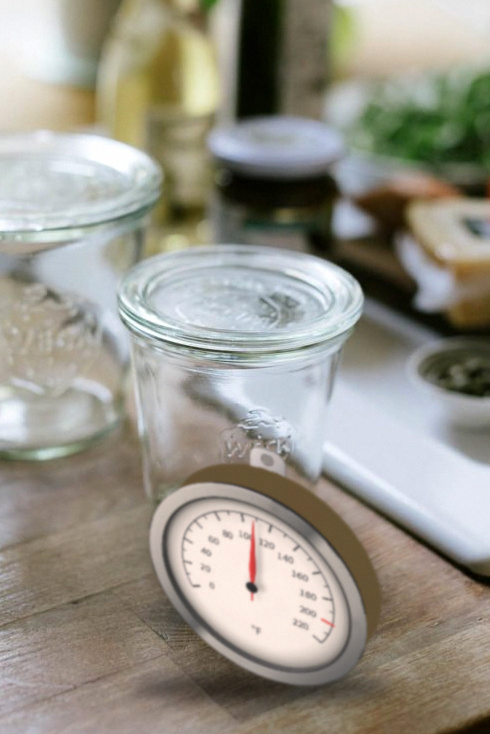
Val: 110 °F
